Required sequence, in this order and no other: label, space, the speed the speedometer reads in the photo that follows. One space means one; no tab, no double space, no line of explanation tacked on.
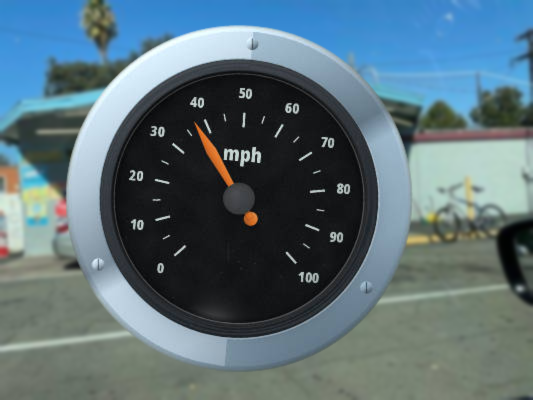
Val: 37.5 mph
